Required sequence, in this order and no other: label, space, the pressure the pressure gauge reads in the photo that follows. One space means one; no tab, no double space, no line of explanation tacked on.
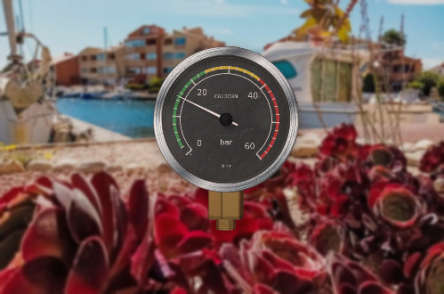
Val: 15 bar
